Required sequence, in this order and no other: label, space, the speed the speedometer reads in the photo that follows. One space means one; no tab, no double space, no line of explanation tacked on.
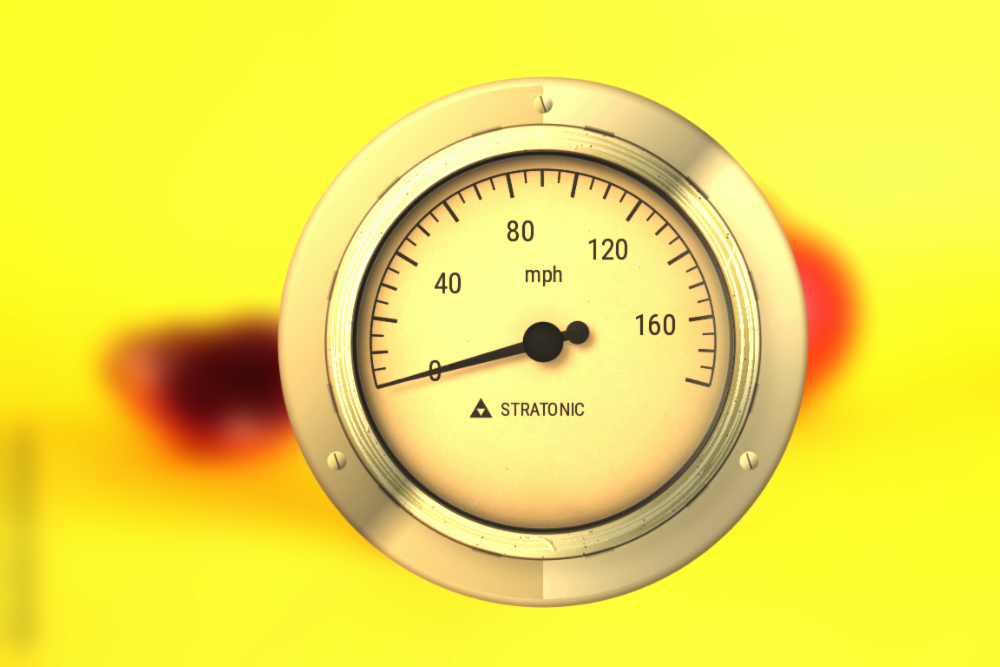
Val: 0 mph
